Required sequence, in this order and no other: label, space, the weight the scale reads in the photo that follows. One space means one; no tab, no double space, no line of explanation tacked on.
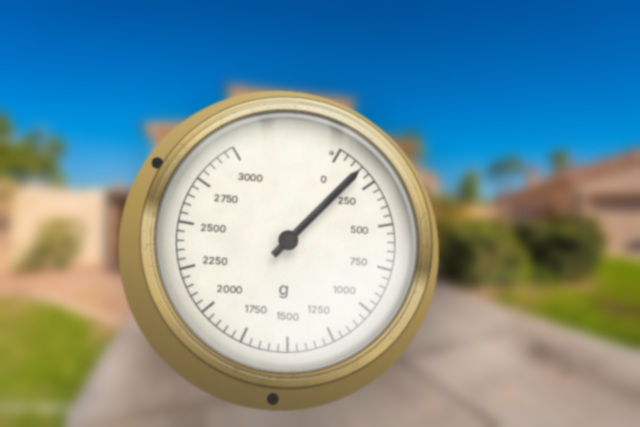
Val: 150 g
